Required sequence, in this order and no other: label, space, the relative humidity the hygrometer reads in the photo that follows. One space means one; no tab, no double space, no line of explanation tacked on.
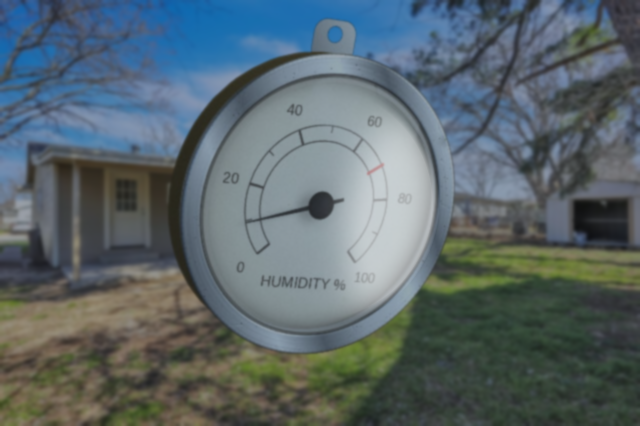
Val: 10 %
